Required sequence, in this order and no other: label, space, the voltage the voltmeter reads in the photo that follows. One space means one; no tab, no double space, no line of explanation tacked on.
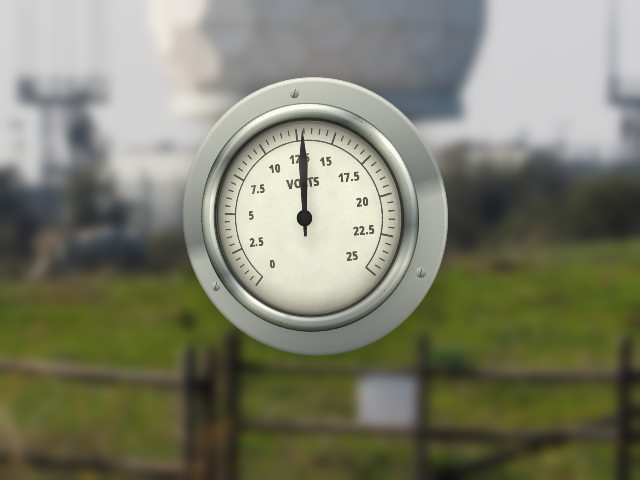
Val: 13 V
